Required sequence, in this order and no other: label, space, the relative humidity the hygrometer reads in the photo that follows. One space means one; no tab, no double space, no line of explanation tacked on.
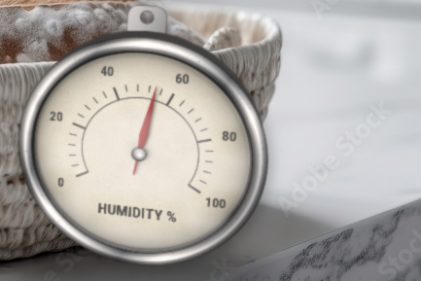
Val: 54 %
